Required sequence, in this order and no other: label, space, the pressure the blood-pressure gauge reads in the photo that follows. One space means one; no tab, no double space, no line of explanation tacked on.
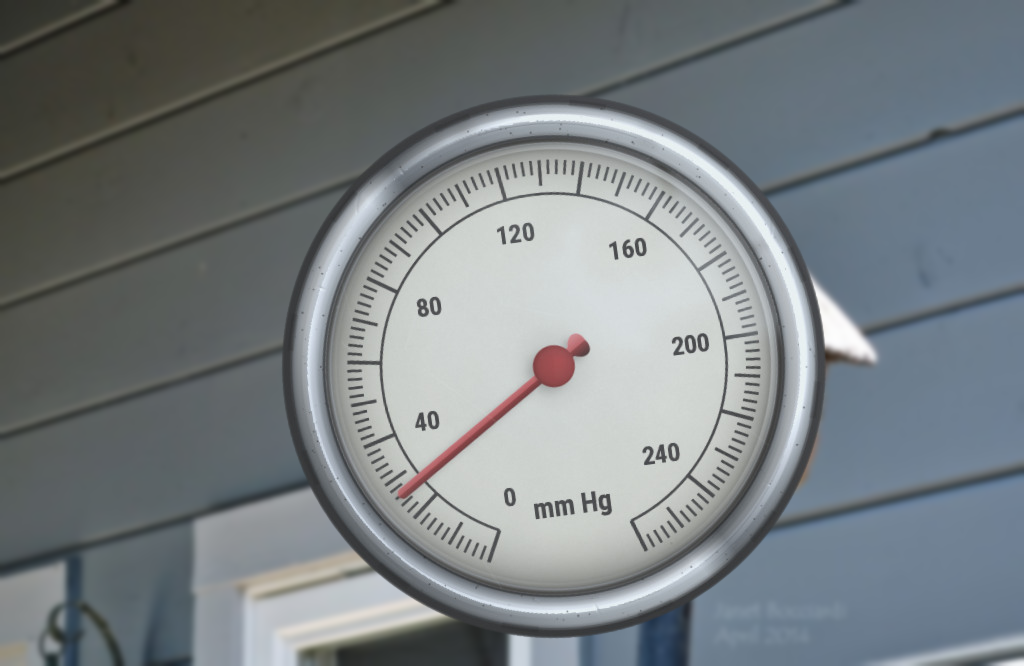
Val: 26 mmHg
